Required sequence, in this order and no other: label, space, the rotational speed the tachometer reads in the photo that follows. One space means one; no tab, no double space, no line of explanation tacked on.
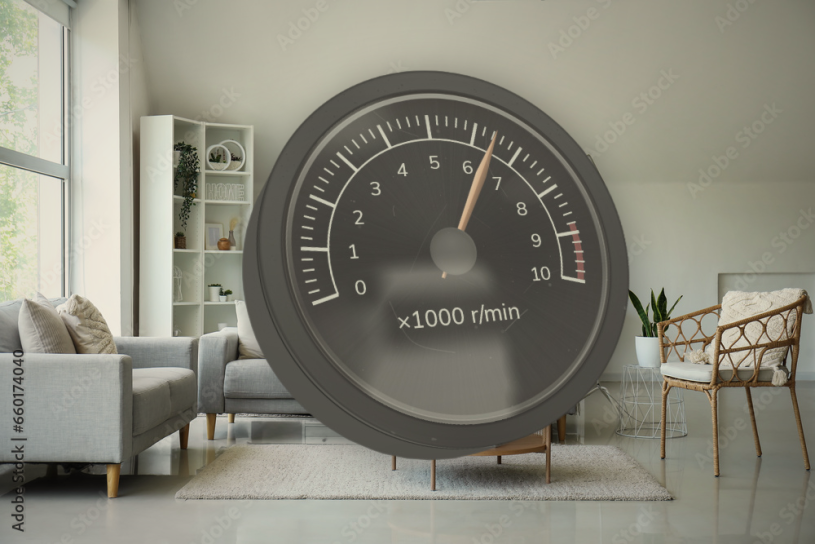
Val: 6400 rpm
